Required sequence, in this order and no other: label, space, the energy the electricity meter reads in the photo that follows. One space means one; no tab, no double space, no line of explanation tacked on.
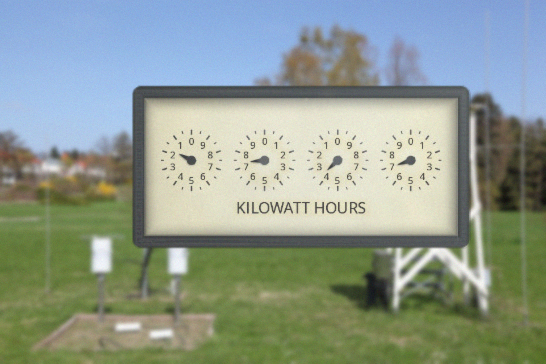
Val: 1737 kWh
